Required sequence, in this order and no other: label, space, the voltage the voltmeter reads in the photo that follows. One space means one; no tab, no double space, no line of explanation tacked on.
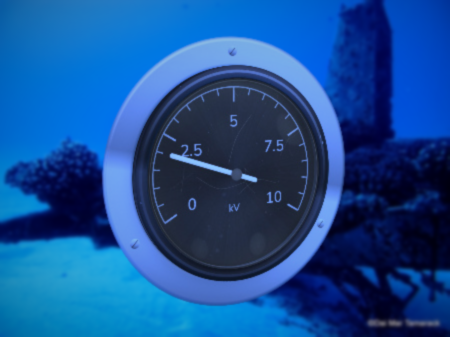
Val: 2 kV
